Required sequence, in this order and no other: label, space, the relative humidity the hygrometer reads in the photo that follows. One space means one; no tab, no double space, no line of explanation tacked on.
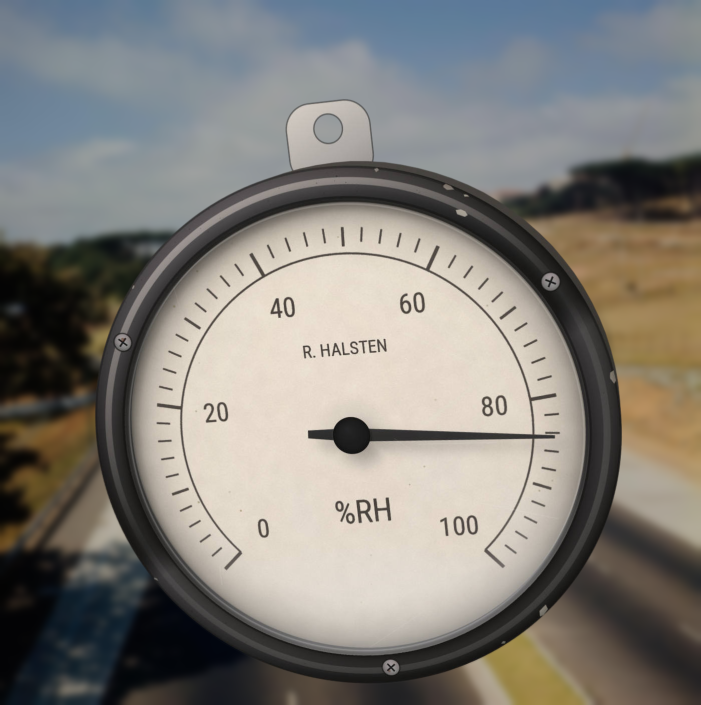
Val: 84 %
